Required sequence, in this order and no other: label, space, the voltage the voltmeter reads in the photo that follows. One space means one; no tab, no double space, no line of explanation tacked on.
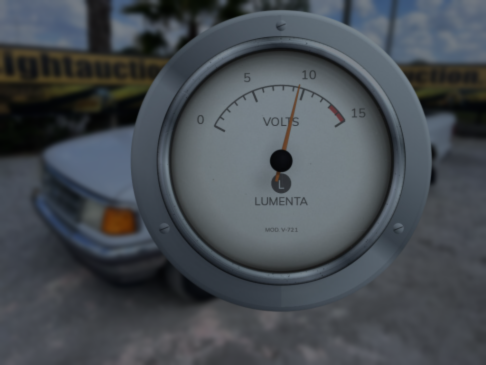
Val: 9.5 V
